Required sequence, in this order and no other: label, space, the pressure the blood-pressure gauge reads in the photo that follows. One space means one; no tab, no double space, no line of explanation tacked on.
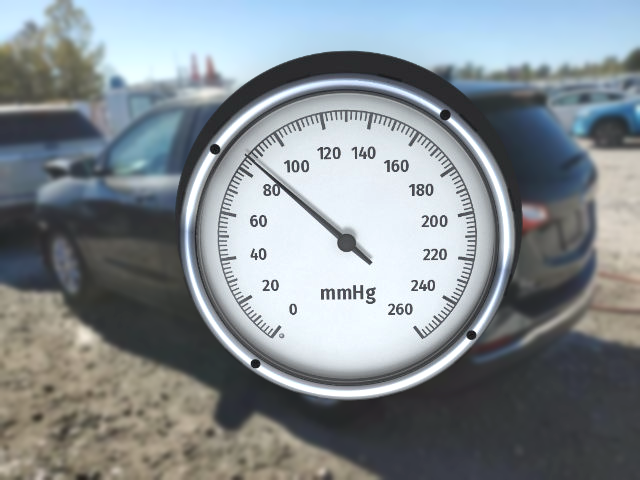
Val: 86 mmHg
